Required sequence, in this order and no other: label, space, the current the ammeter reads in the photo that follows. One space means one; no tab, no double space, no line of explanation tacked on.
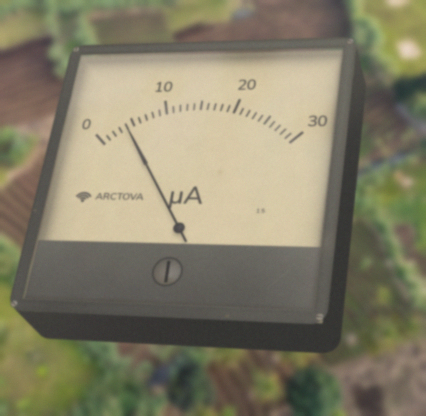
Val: 4 µA
